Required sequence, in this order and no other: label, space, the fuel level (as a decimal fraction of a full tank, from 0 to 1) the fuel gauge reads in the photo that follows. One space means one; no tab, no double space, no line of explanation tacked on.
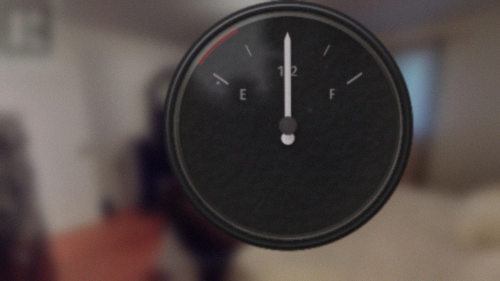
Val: 0.5
